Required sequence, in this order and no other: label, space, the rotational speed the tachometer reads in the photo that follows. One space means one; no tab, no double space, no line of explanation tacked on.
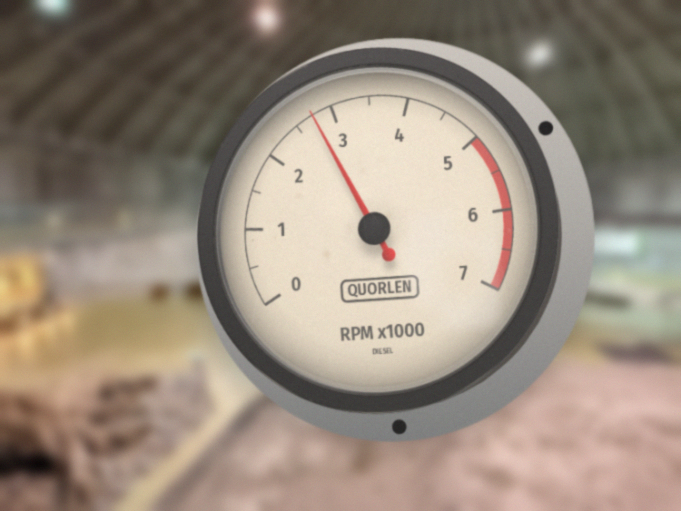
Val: 2750 rpm
